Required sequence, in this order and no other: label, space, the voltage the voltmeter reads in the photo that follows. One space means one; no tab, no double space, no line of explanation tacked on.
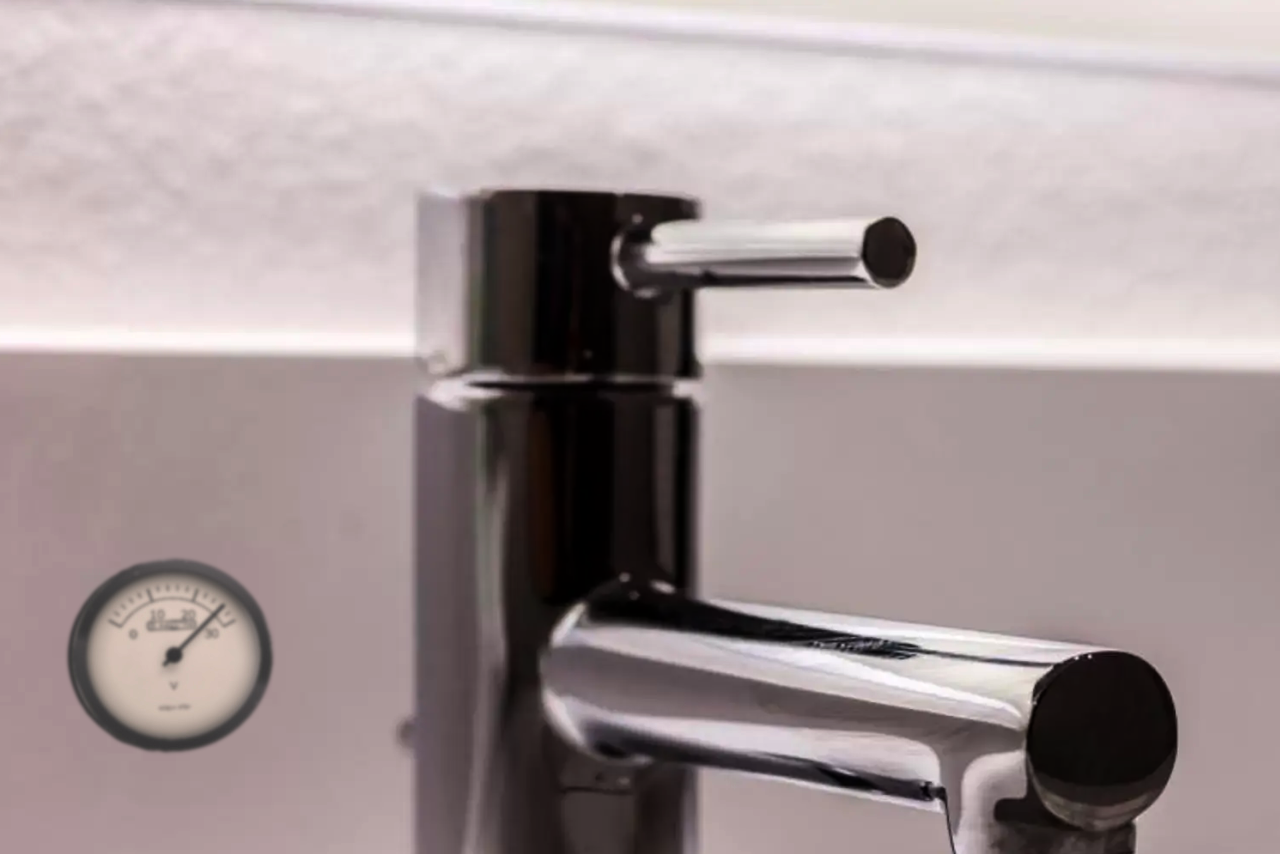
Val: 26 V
